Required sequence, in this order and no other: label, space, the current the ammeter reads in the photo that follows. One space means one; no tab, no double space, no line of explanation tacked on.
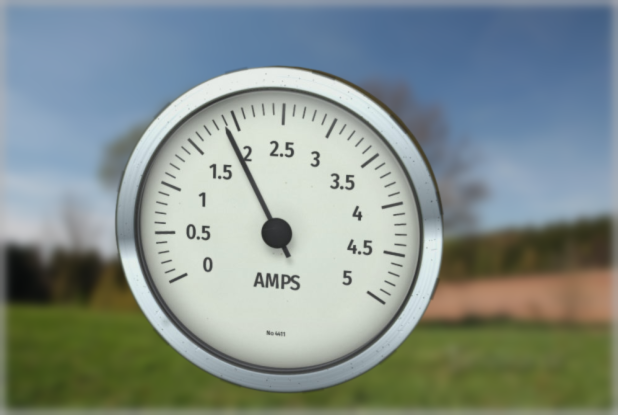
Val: 1.9 A
